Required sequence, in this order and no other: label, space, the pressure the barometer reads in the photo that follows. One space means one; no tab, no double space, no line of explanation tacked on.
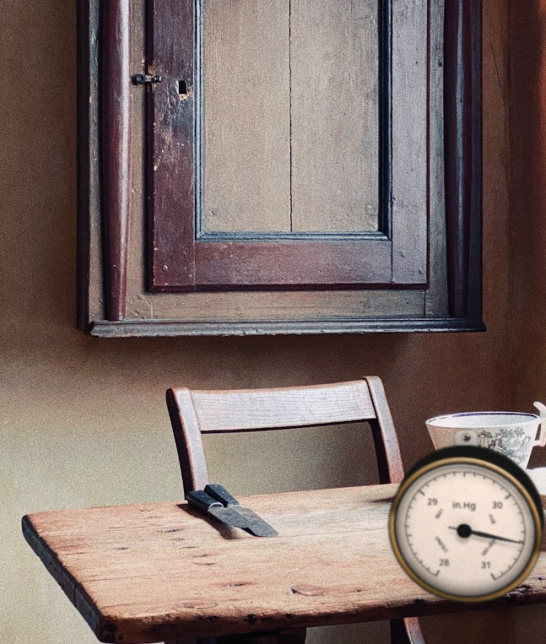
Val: 30.5 inHg
